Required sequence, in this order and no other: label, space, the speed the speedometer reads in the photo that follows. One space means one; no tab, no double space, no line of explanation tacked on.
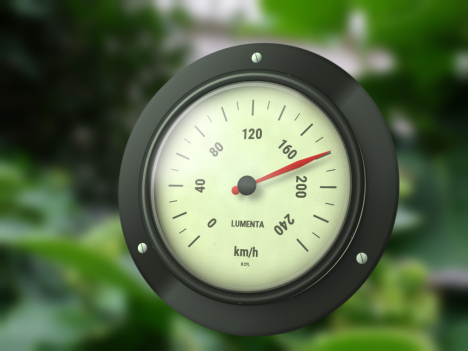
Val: 180 km/h
